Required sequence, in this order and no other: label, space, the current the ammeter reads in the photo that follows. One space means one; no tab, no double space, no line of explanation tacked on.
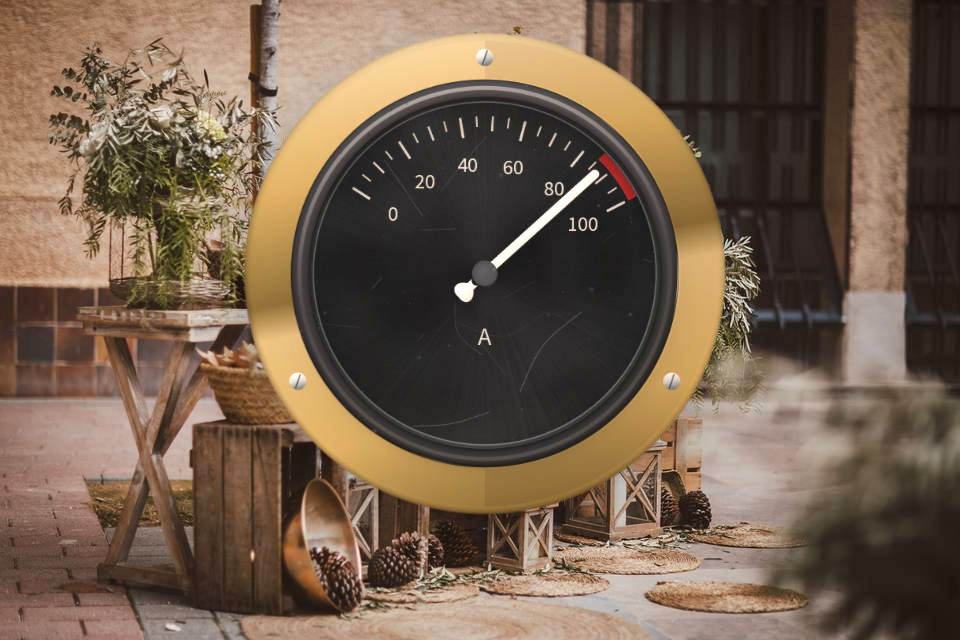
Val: 87.5 A
